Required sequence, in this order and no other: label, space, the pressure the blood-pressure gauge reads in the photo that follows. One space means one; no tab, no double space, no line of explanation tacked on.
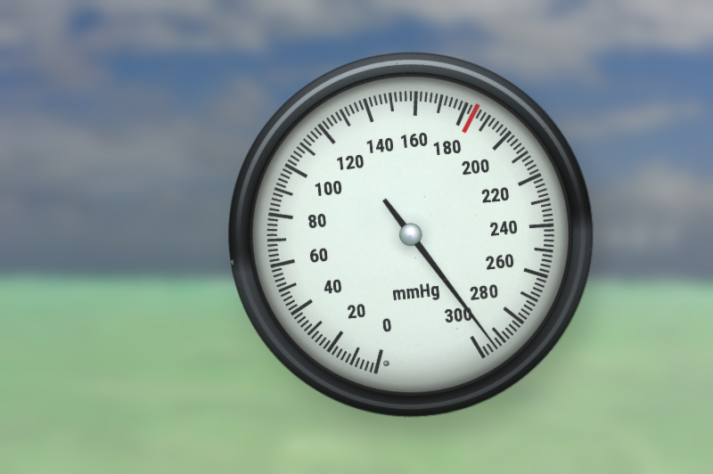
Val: 294 mmHg
